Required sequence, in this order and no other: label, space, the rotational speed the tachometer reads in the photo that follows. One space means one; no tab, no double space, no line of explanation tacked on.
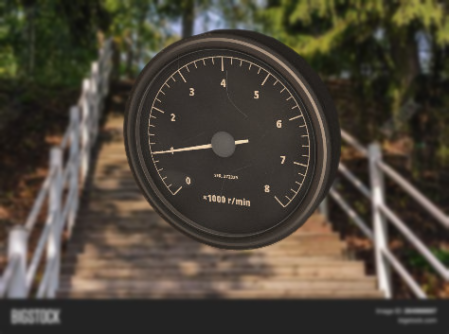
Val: 1000 rpm
